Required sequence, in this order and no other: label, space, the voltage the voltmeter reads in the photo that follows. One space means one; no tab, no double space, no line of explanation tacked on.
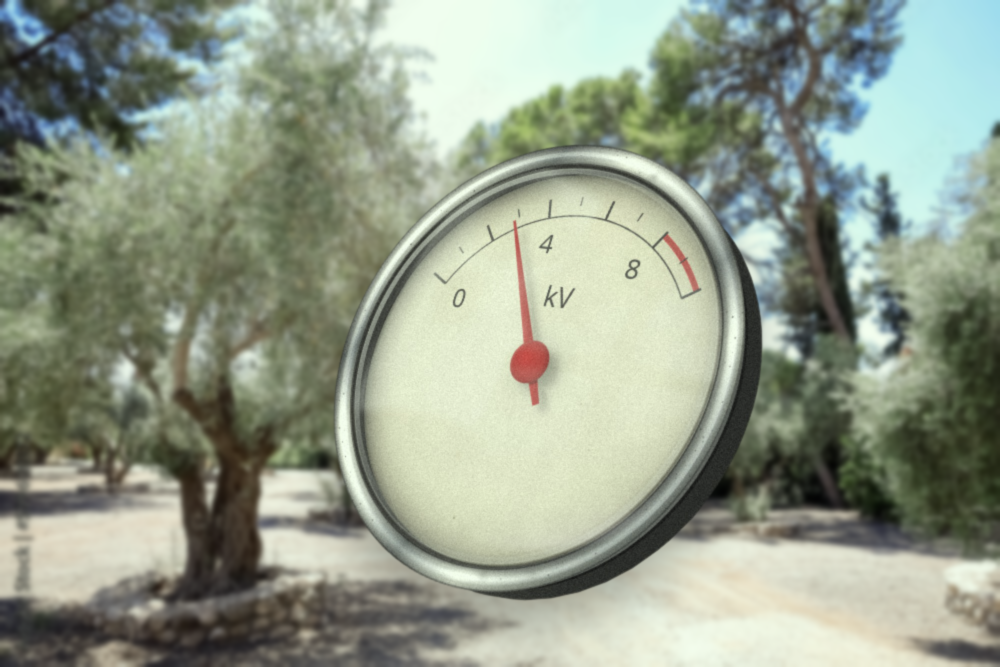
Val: 3 kV
